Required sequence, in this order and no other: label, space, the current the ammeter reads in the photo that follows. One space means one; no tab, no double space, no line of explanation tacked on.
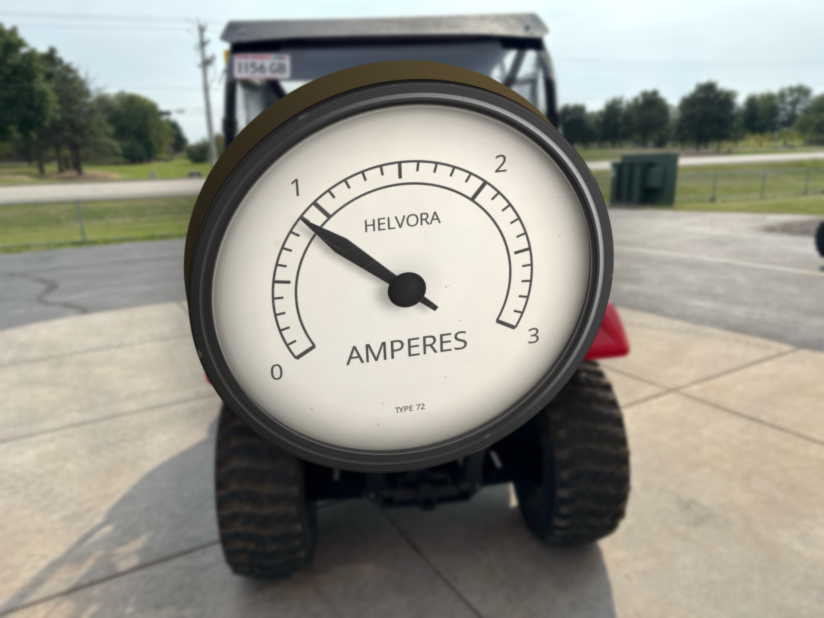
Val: 0.9 A
